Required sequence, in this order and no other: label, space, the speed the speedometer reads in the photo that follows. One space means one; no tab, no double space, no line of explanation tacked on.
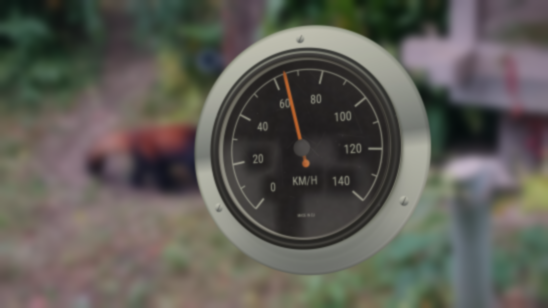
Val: 65 km/h
